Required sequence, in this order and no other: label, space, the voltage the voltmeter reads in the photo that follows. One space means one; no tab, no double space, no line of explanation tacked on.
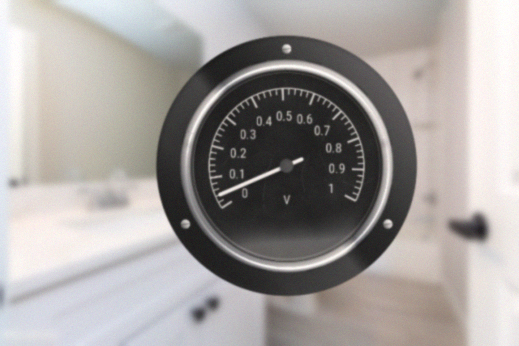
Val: 0.04 V
